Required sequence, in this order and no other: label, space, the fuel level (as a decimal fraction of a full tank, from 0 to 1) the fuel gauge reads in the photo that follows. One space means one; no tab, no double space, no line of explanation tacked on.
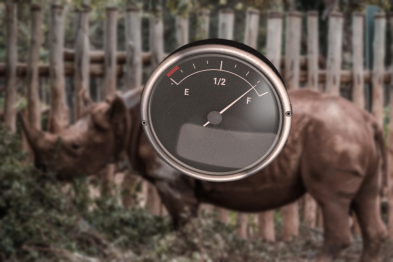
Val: 0.875
